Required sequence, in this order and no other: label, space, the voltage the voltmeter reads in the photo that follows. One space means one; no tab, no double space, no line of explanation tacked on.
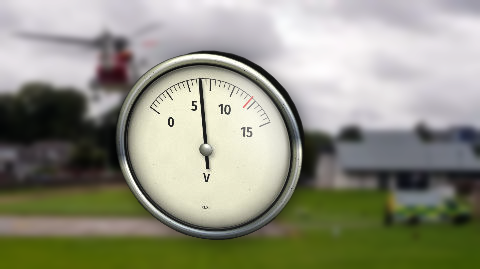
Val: 6.5 V
